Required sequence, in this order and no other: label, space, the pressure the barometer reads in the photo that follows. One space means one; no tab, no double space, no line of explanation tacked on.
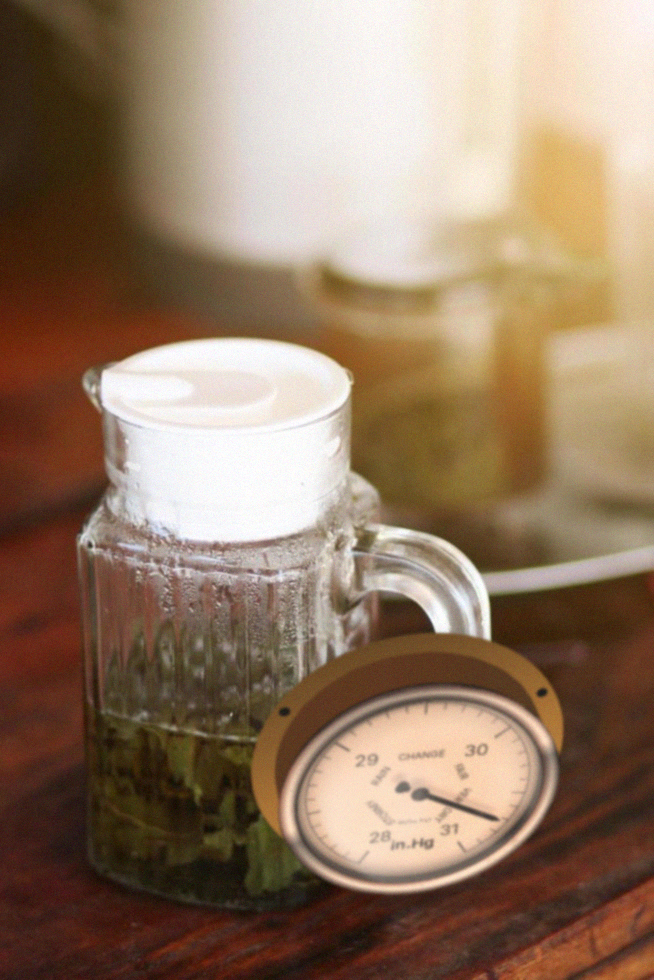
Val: 30.7 inHg
